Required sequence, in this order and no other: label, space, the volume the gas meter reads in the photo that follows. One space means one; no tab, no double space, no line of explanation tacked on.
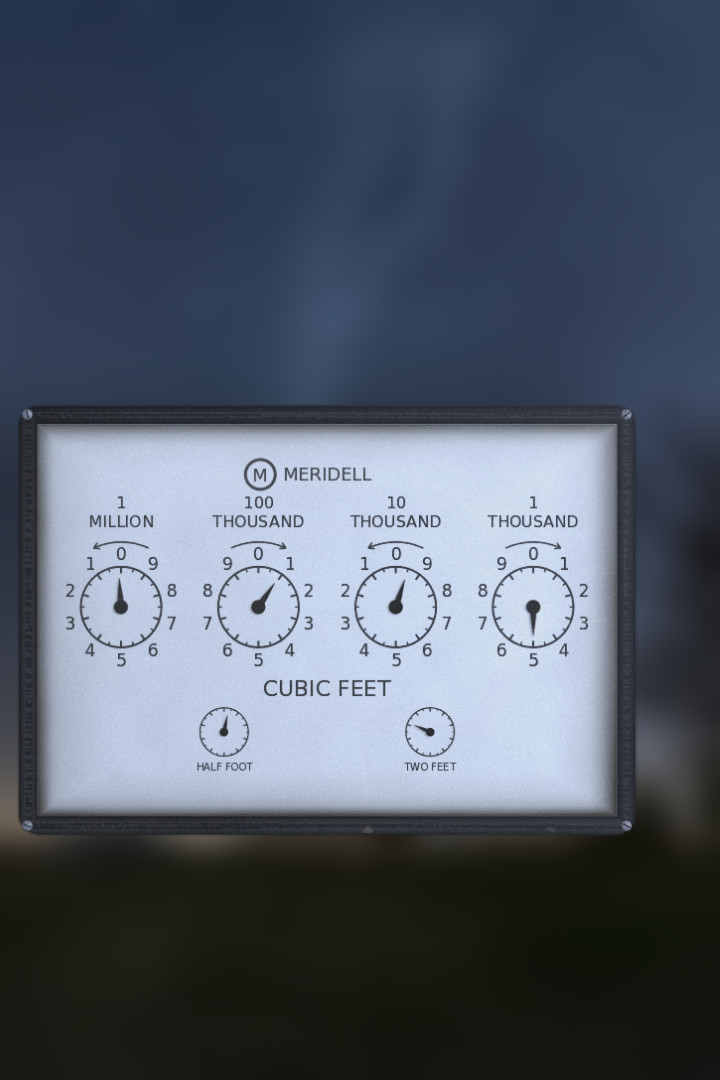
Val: 9500 ft³
